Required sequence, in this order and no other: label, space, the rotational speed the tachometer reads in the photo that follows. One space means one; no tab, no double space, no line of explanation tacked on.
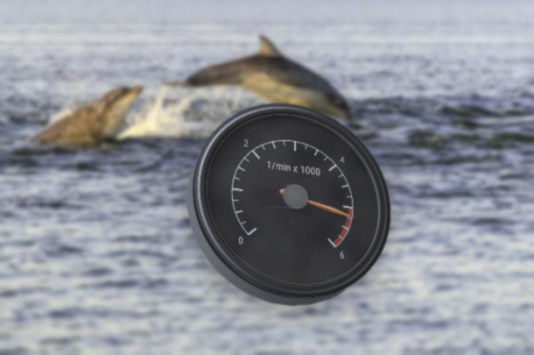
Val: 5250 rpm
